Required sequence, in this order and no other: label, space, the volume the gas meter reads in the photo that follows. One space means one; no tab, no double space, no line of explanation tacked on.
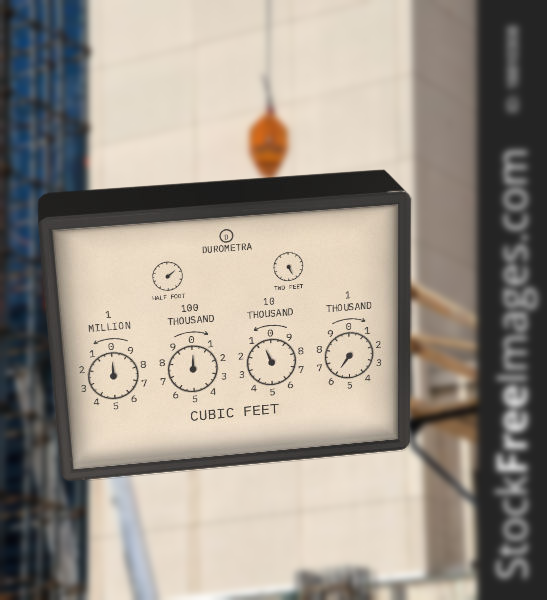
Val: 600 ft³
